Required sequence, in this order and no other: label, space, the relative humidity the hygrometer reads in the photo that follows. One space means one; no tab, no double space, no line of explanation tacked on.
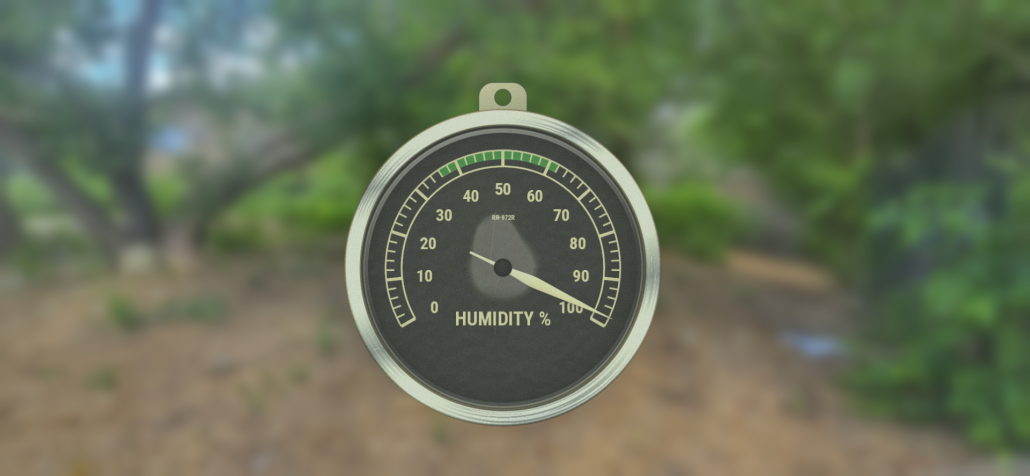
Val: 98 %
